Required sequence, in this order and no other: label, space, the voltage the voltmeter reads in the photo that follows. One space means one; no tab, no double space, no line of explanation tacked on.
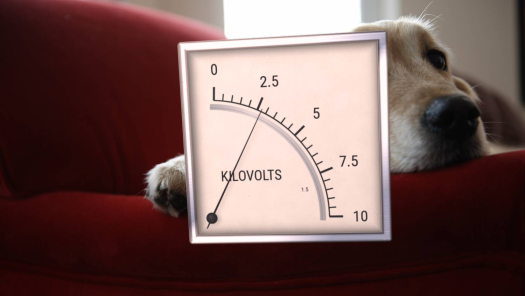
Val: 2.75 kV
